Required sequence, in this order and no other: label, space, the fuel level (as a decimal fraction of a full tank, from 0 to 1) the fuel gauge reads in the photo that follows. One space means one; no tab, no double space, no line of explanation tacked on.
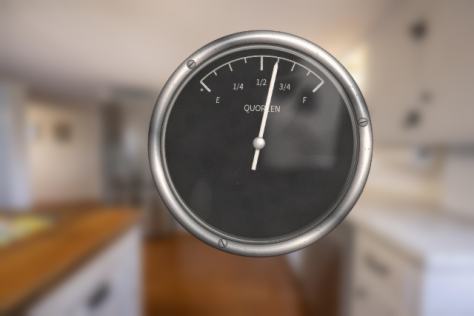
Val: 0.625
